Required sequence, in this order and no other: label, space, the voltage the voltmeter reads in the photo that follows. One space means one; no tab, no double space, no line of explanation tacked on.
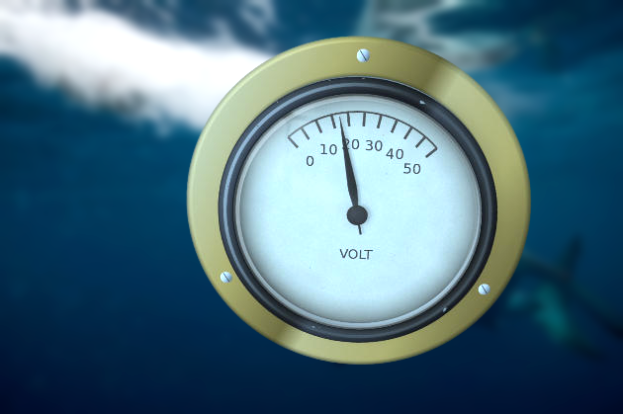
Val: 17.5 V
